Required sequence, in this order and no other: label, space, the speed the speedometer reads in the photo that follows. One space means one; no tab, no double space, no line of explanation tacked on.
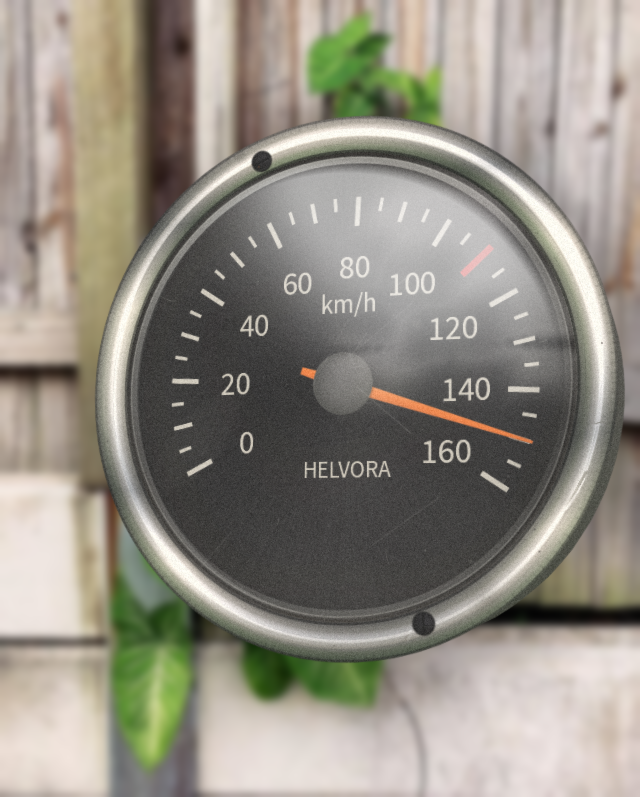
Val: 150 km/h
